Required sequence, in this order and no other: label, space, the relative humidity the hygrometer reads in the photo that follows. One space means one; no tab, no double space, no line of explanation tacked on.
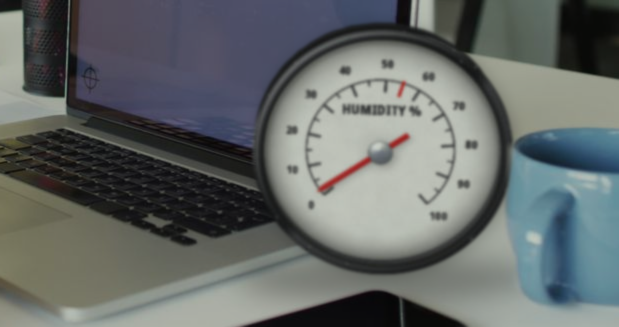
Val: 2.5 %
